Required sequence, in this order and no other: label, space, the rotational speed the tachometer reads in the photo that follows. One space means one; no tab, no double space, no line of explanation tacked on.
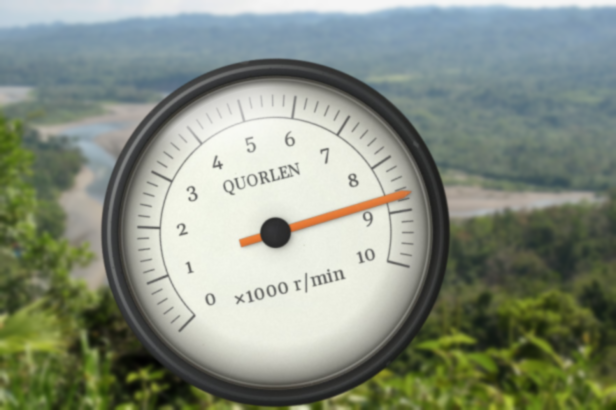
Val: 8700 rpm
